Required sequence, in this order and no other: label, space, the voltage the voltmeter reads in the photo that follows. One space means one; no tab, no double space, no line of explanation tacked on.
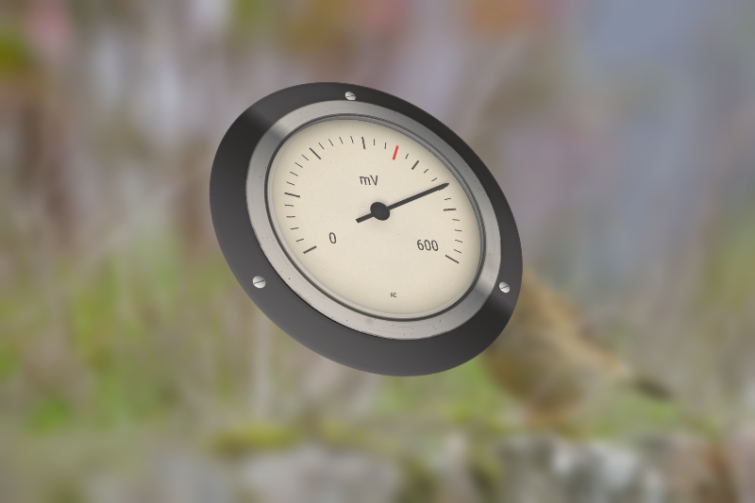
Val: 460 mV
